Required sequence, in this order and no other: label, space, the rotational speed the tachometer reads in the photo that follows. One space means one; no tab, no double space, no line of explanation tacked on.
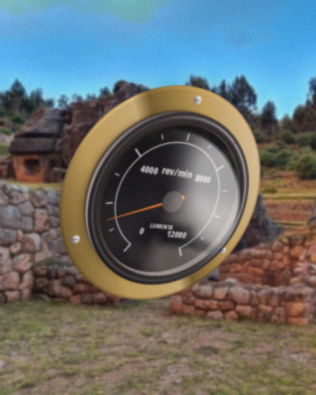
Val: 1500 rpm
